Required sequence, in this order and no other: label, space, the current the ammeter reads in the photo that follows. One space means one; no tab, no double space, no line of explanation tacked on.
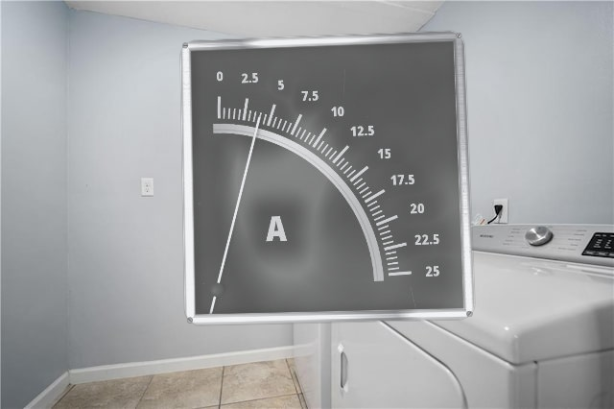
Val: 4 A
